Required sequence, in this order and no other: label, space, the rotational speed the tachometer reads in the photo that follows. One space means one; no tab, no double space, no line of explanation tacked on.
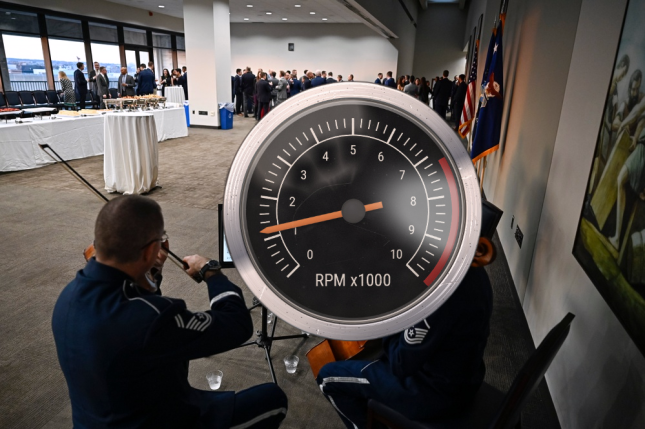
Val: 1200 rpm
